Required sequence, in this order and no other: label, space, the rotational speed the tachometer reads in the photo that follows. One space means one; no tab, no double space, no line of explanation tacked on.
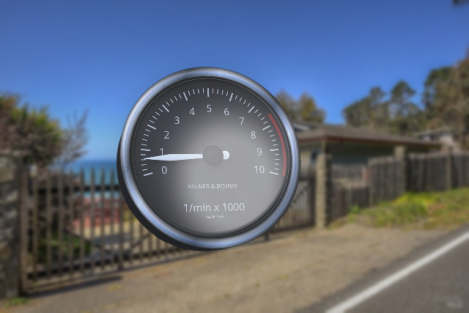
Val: 600 rpm
